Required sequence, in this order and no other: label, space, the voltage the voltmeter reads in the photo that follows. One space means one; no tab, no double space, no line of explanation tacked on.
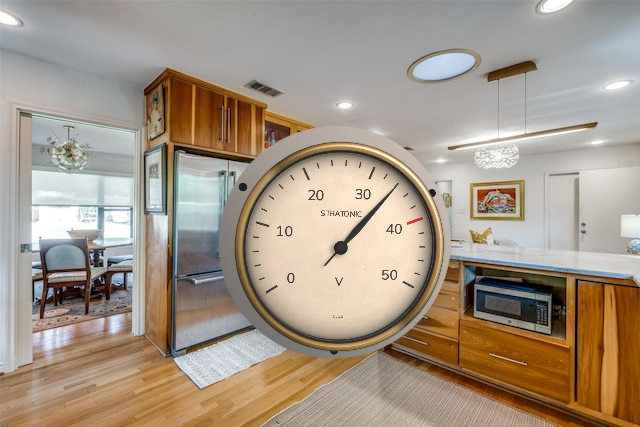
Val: 34 V
